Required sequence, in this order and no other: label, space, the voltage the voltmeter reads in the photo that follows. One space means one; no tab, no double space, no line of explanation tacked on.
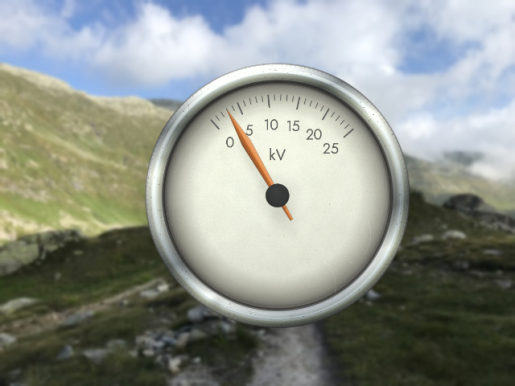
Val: 3 kV
